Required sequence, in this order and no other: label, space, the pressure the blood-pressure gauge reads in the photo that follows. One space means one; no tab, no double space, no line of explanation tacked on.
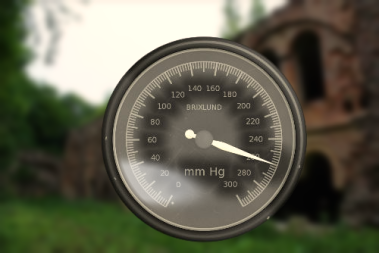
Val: 260 mmHg
